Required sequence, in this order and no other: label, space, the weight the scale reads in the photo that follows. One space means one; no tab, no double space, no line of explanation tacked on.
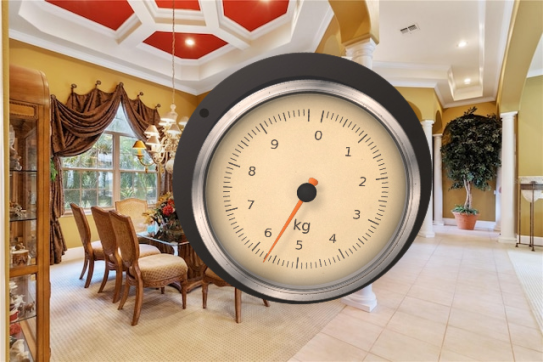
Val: 5.7 kg
